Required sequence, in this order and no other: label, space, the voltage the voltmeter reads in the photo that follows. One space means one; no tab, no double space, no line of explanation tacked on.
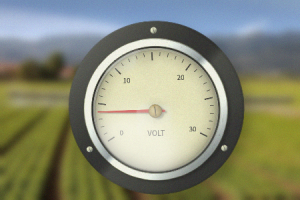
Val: 4 V
